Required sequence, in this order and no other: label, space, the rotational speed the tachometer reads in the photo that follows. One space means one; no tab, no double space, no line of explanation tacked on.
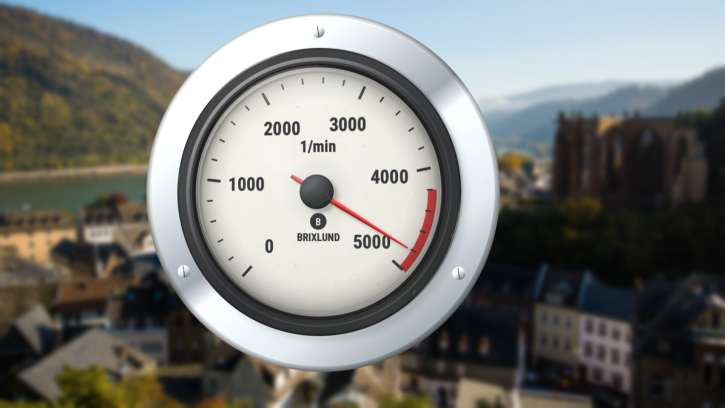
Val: 4800 rpm
